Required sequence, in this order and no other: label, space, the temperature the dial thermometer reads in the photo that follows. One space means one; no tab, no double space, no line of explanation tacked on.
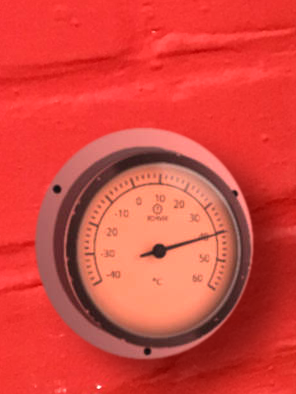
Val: 40 °C
